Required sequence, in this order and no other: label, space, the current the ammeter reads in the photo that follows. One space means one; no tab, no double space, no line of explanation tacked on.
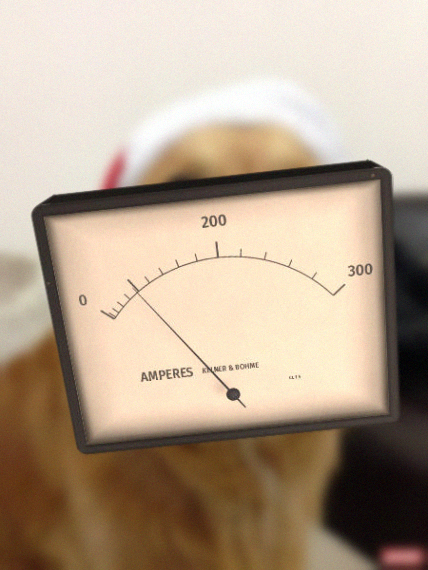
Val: 100 A
